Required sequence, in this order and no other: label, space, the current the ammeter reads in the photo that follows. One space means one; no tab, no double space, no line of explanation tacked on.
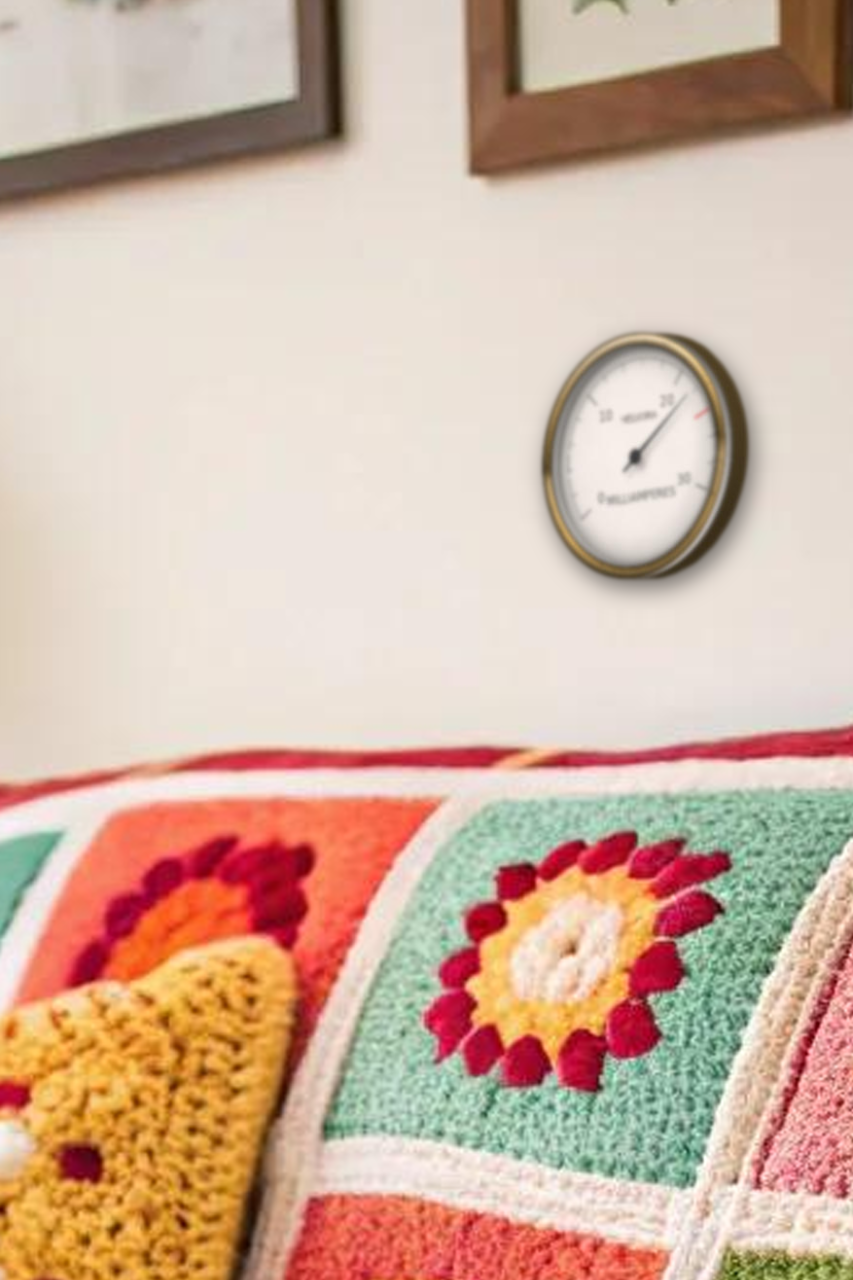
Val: 22 mA
